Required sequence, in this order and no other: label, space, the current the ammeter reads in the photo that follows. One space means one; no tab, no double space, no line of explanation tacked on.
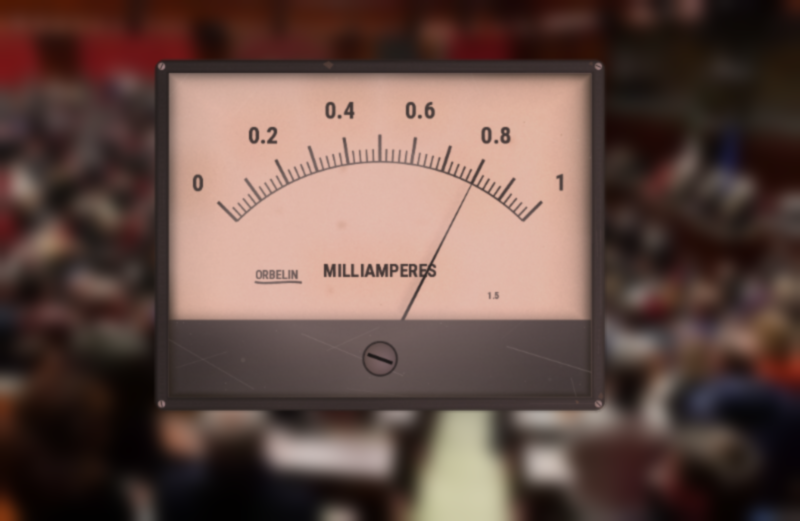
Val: 0.8 mA
